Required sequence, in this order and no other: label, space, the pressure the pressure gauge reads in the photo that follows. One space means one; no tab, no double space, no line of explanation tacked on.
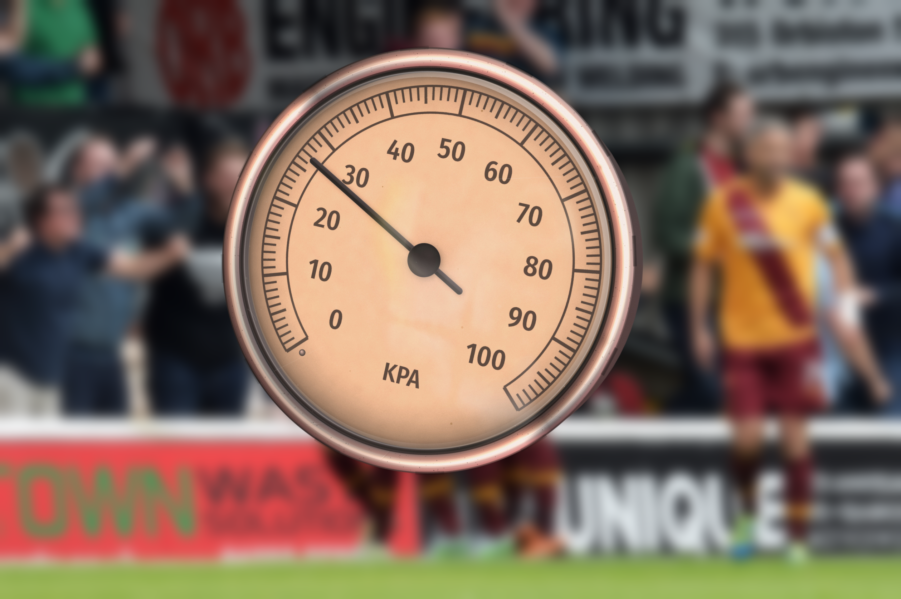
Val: 27 kPa
